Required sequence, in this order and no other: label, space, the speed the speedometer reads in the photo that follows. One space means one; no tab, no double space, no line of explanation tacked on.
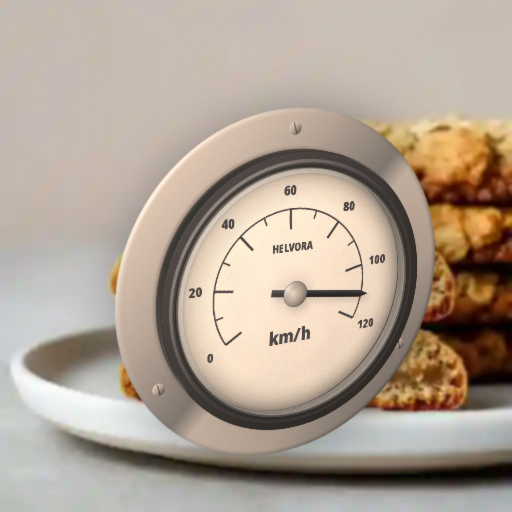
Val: 110 km/h
